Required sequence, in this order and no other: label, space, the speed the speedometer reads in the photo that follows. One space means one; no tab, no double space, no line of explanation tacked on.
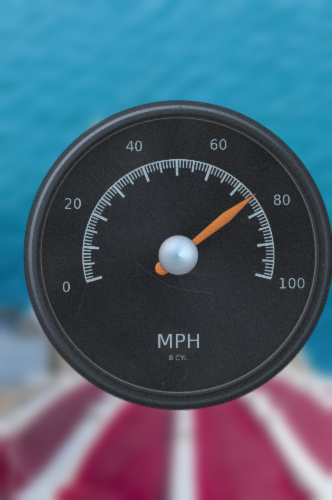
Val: 75 mph
